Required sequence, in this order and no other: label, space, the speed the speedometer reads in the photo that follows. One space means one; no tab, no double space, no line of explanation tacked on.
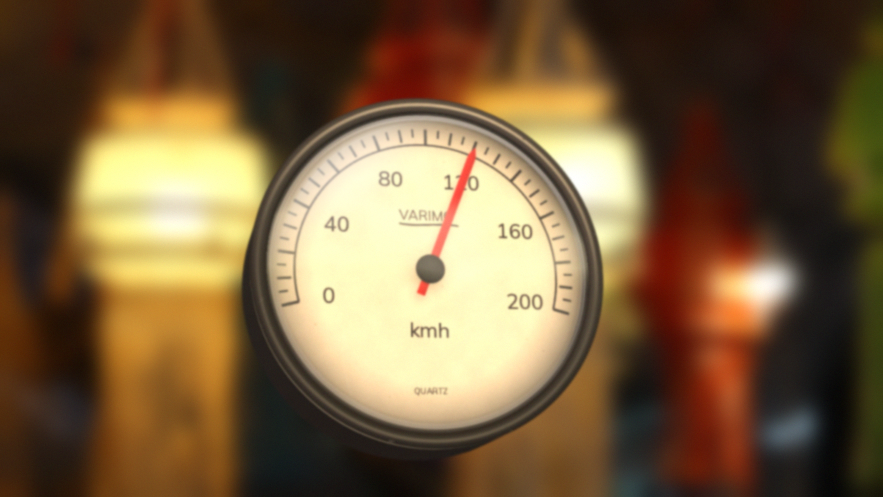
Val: 120 km/h
